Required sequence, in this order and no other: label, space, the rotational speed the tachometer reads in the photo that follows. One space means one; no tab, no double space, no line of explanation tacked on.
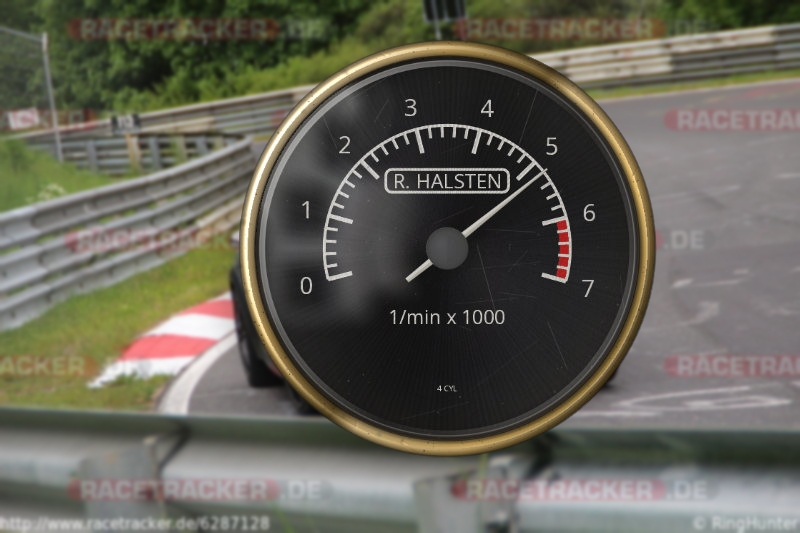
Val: 5200 rpm
